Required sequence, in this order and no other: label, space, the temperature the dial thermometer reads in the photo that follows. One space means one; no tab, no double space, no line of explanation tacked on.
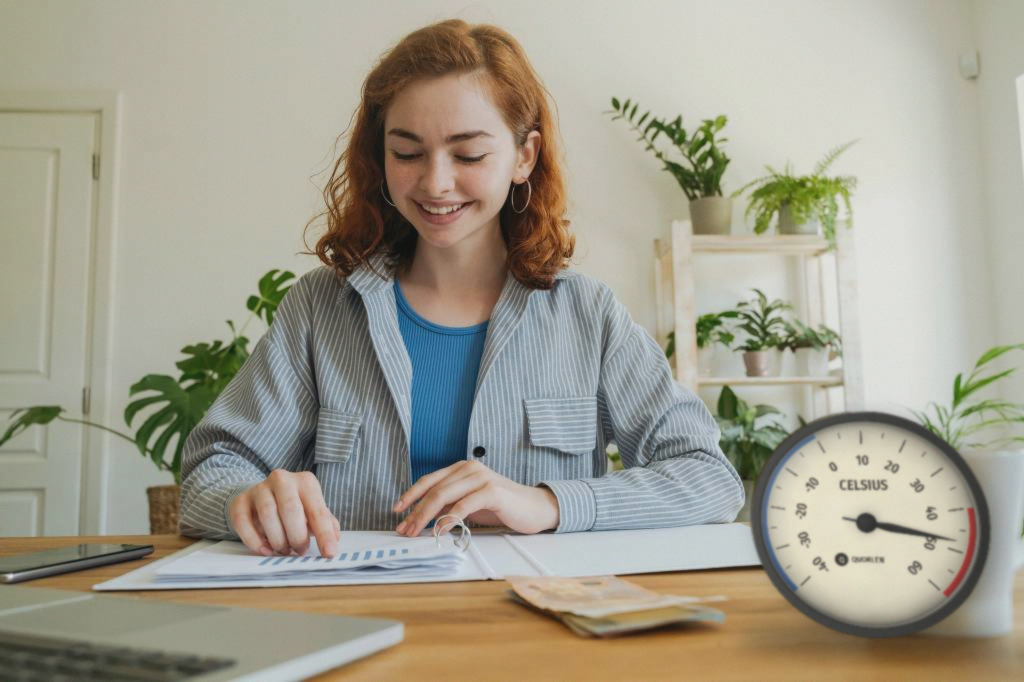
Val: 47.5 °C
